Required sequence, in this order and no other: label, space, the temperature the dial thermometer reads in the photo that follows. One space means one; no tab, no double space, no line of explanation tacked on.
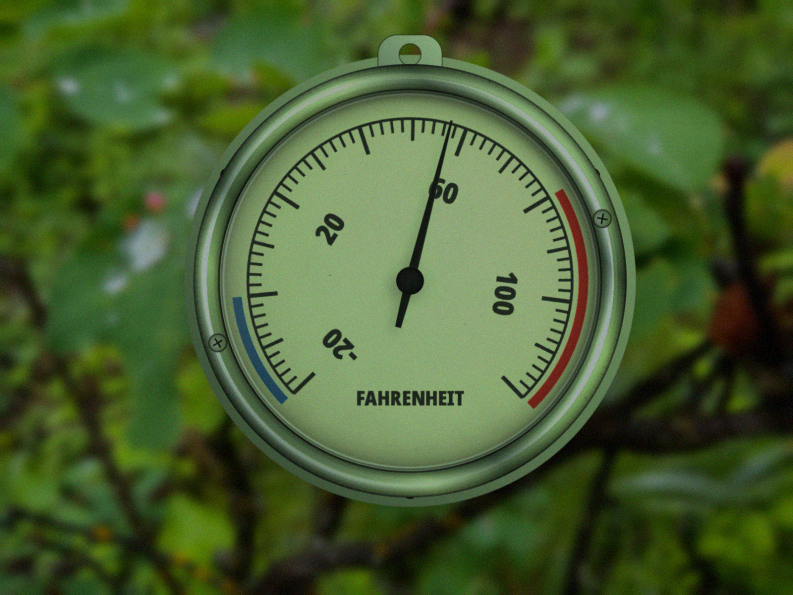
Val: 57 °F
